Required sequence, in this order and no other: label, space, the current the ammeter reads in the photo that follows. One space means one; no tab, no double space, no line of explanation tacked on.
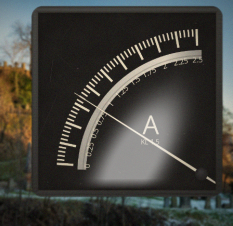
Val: 0.85 A
